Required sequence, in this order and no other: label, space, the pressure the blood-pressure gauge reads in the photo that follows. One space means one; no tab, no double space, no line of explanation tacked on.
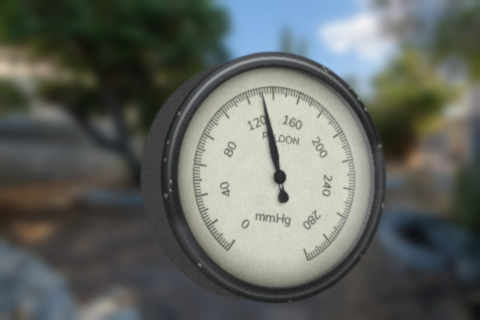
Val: 130 mmHg
